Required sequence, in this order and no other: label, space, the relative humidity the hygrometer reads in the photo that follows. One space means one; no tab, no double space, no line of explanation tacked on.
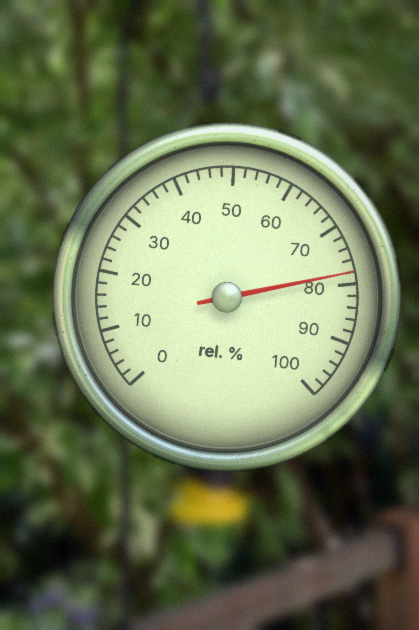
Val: 78 %
